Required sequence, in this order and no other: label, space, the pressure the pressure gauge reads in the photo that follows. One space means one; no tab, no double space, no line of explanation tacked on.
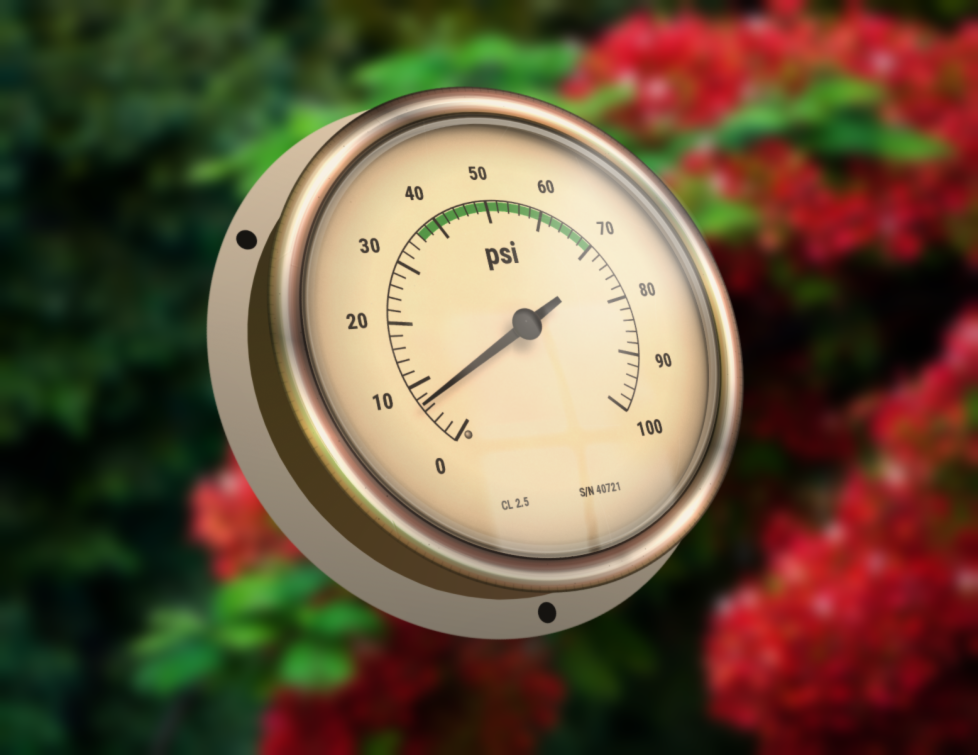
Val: 7 psi
